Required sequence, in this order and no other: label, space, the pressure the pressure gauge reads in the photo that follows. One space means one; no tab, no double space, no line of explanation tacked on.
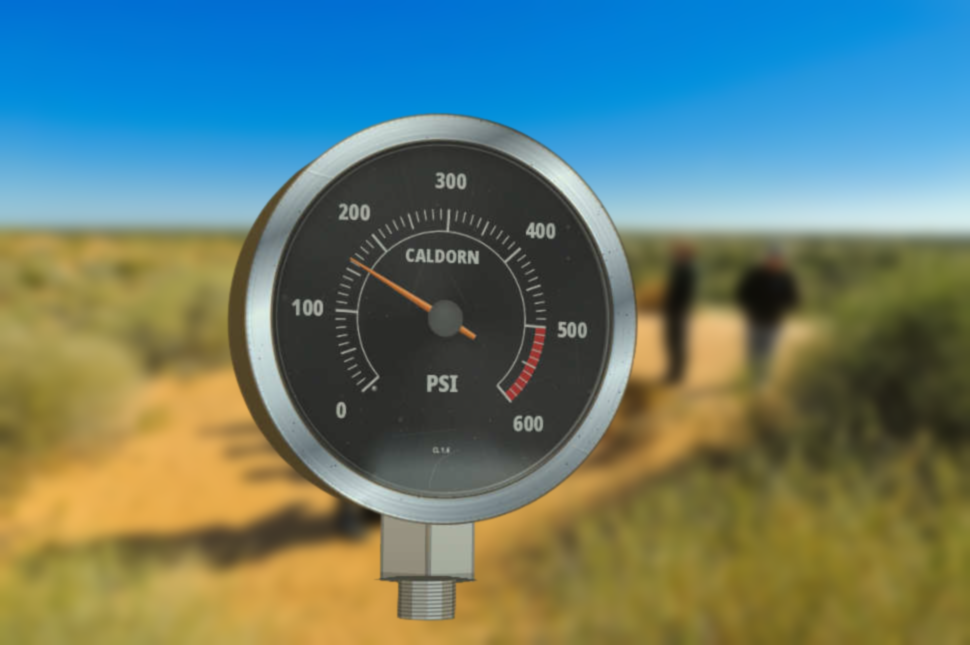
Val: 160 psi
